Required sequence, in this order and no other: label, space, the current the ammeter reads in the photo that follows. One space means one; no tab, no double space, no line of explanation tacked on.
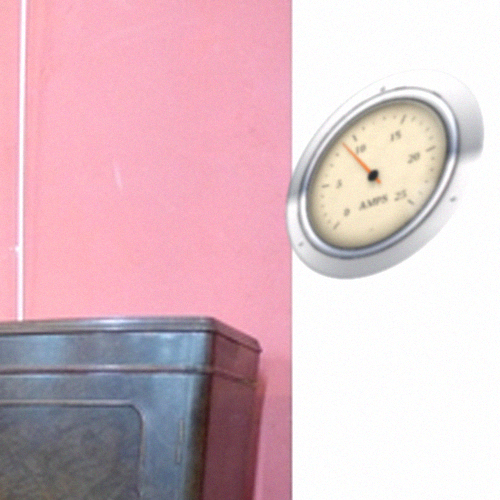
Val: 9 A
